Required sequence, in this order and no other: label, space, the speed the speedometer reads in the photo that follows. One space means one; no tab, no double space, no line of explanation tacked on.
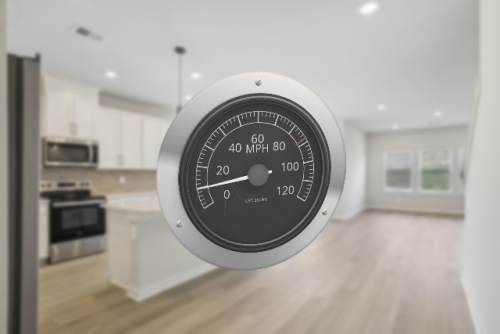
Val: 10 mph
